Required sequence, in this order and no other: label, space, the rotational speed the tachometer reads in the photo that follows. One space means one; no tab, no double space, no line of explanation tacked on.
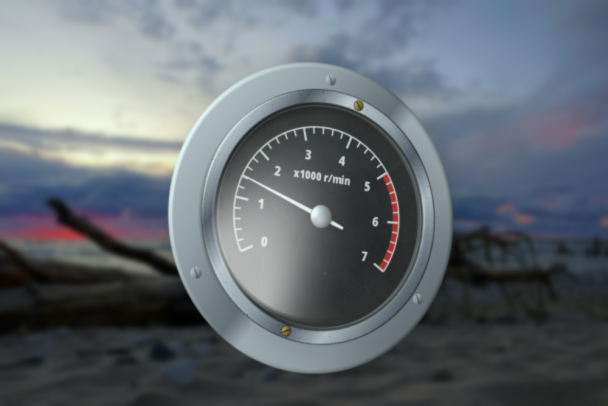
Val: 1400 rpm
